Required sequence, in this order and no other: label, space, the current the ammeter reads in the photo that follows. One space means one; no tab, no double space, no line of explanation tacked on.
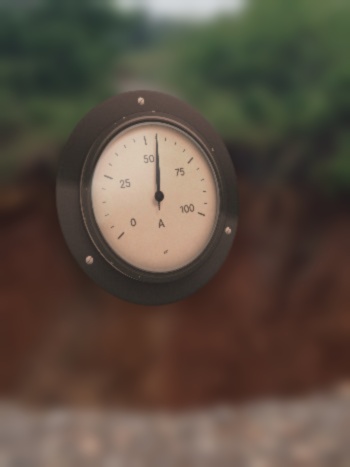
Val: 55 A
